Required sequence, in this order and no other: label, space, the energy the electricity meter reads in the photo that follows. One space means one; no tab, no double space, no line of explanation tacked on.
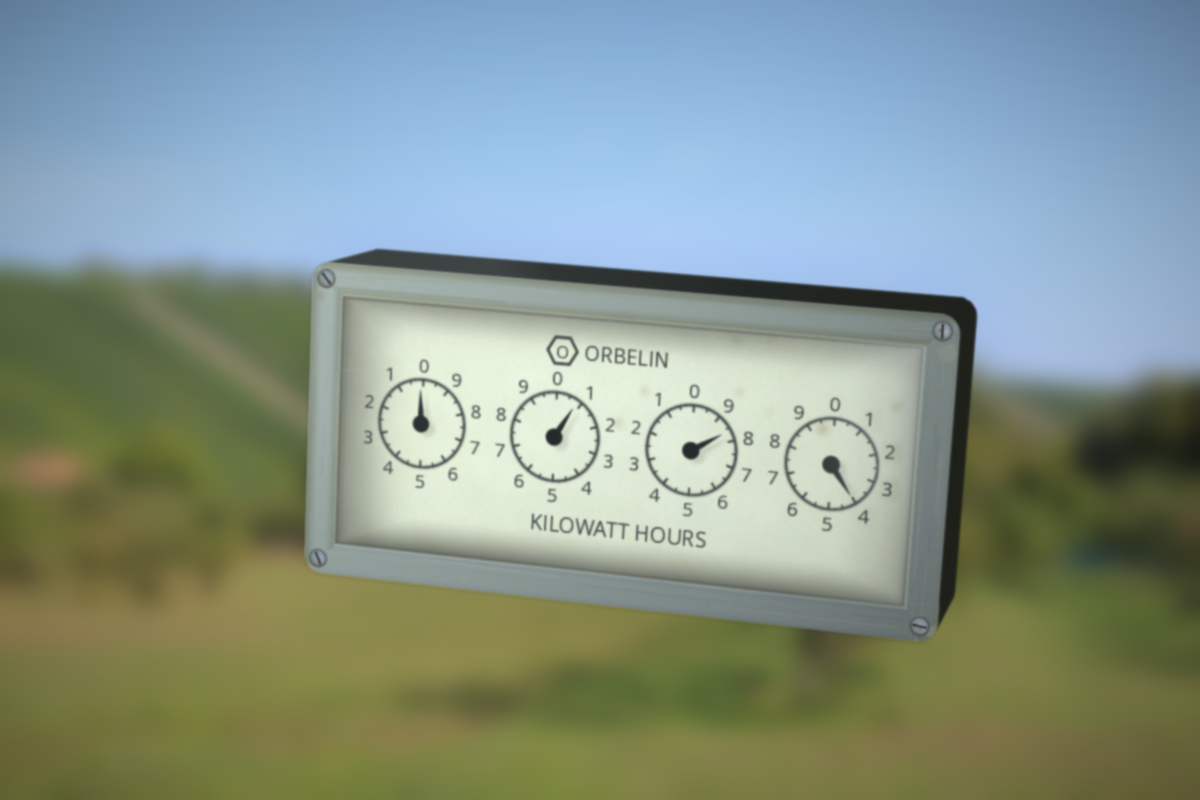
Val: 84 kWh
